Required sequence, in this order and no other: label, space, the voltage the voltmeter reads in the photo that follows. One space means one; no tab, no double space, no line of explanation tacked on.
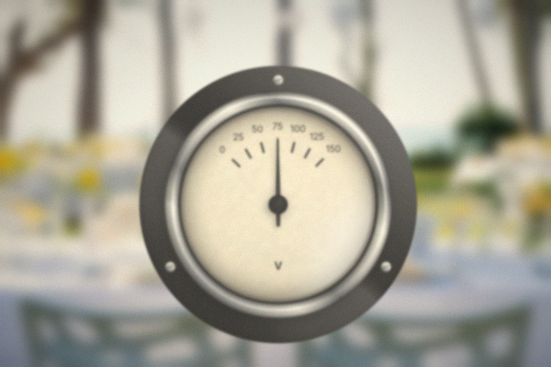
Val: 75 V
